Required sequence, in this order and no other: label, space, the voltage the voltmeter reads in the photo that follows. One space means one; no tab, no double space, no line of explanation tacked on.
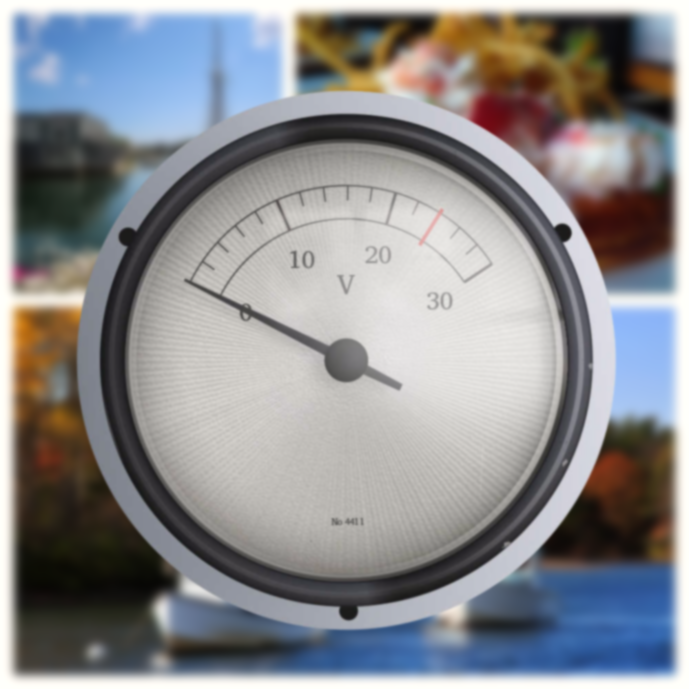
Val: 0 V
